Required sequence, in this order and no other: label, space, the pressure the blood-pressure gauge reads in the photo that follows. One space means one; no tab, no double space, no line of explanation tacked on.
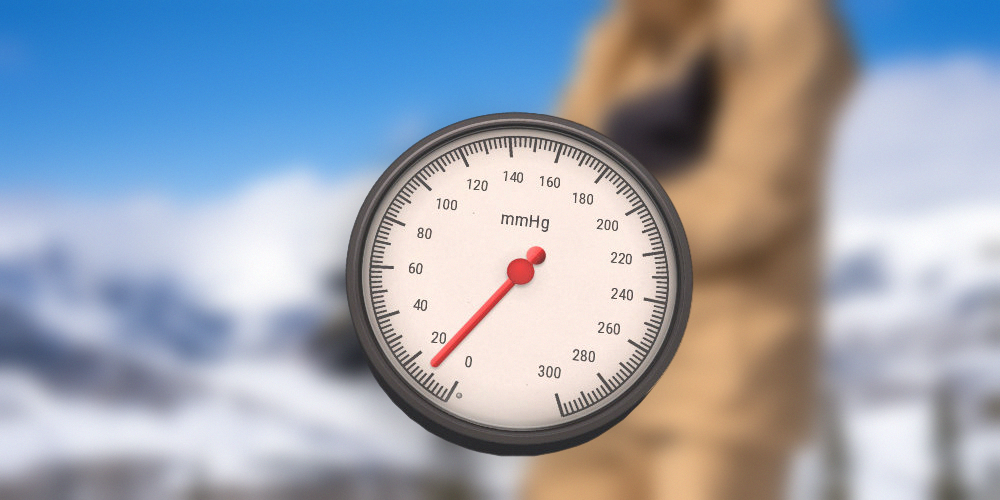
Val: 12 mmHg
